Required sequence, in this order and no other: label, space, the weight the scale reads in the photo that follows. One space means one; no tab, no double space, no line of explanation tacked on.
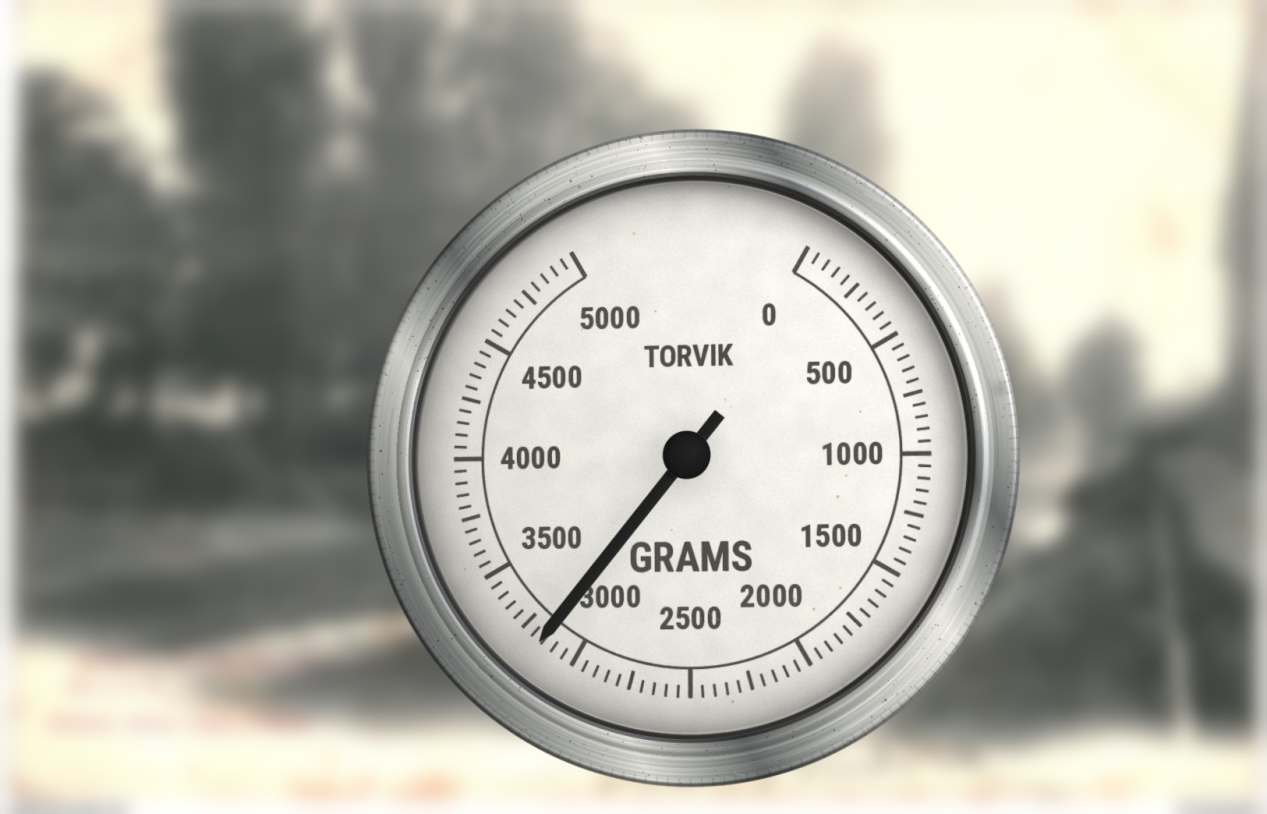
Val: 3150 g
